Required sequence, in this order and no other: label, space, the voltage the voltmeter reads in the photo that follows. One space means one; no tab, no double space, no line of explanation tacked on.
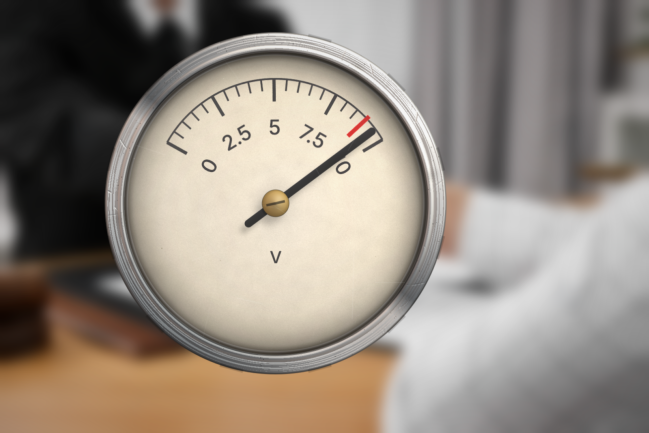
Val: 9.5 V
